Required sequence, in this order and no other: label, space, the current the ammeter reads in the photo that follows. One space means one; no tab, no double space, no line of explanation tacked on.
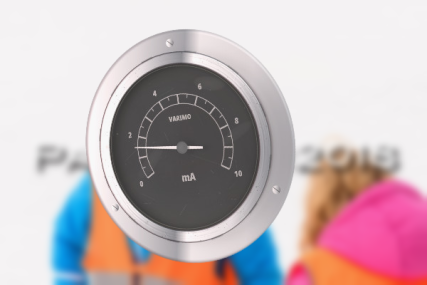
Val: 1.5 mA
